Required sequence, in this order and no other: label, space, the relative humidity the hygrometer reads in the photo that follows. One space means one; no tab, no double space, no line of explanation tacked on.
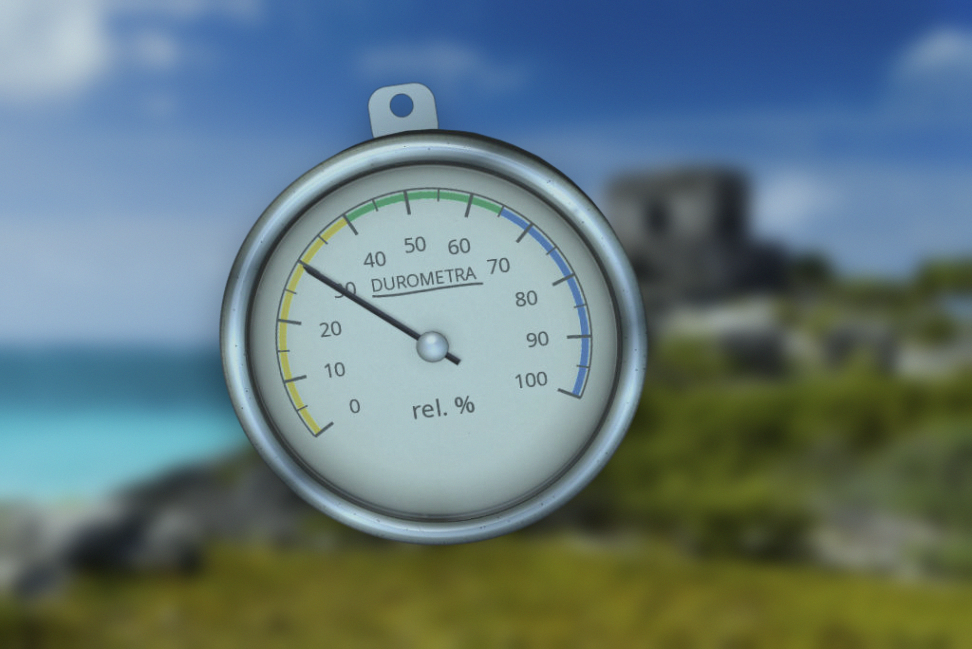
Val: 30 %
